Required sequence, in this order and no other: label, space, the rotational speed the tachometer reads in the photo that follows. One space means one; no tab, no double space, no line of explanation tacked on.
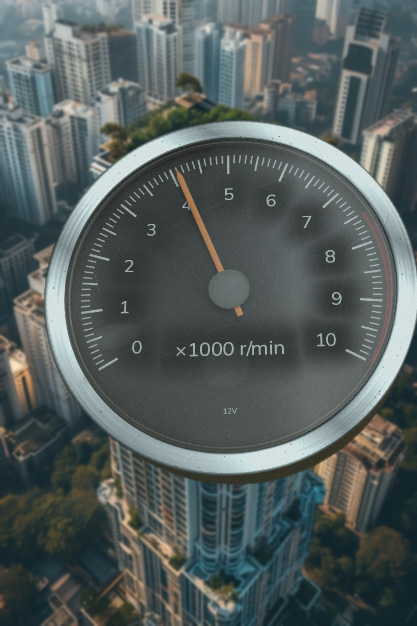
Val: 4100 rpm
